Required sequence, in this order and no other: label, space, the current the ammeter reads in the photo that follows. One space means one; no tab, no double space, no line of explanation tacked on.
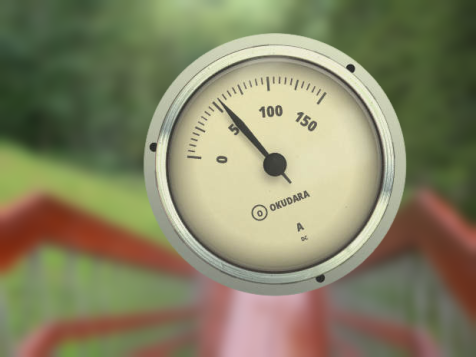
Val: 55 A
